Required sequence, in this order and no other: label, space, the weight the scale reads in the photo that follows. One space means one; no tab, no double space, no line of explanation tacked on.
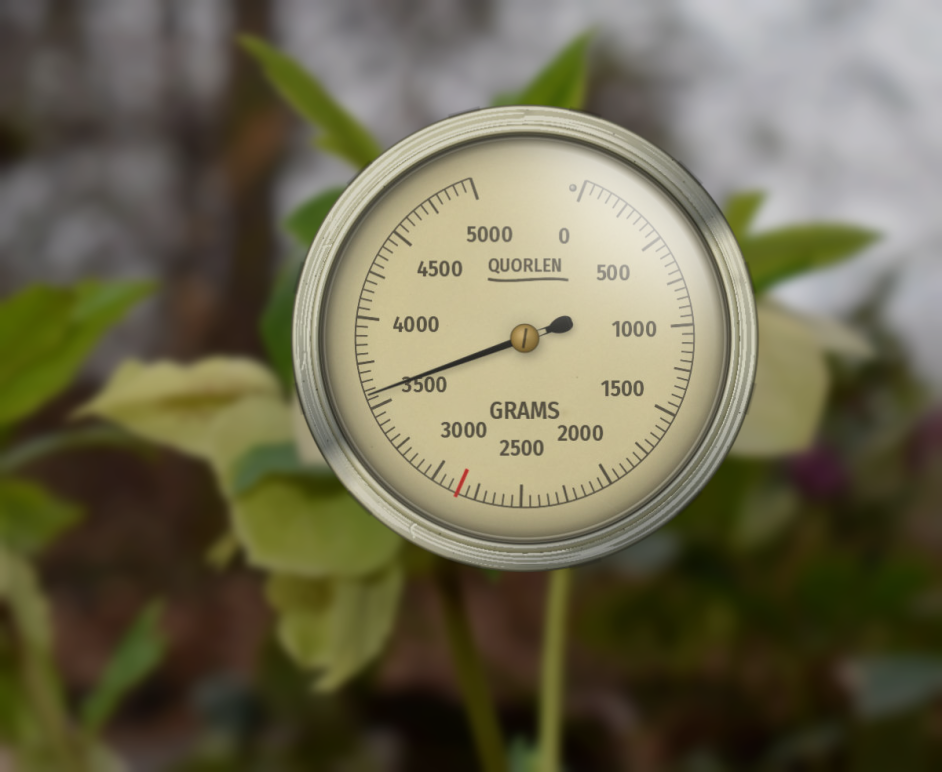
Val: 3575 g
